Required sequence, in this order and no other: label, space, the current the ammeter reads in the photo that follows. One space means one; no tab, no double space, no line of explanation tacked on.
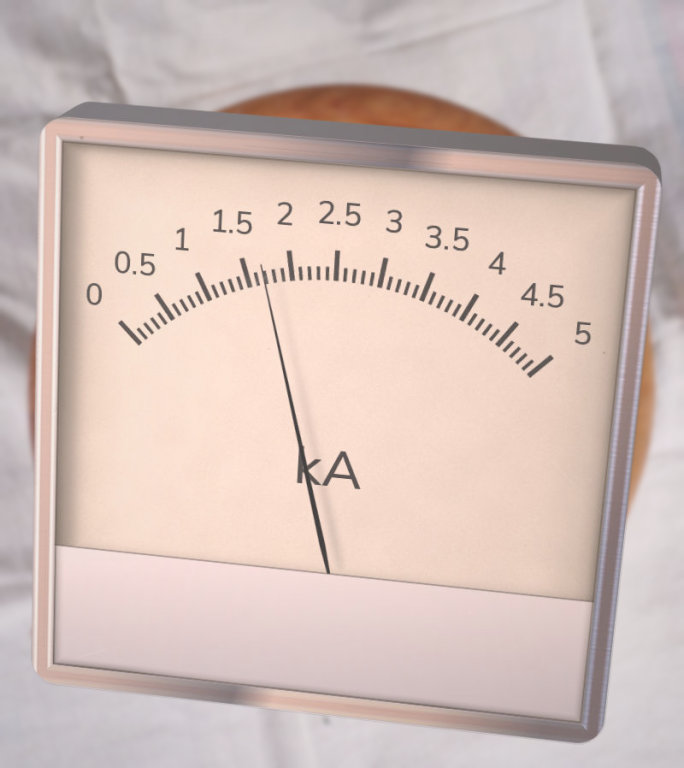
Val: 1.7 kA
